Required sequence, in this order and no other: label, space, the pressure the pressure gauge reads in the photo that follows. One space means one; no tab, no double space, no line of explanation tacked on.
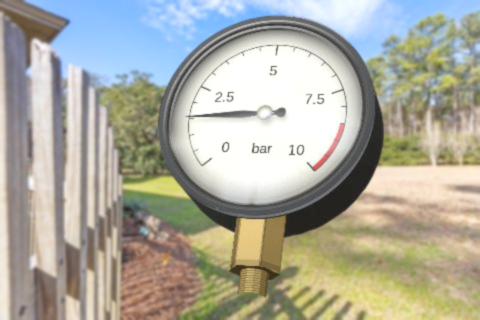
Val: 1.5 bar
